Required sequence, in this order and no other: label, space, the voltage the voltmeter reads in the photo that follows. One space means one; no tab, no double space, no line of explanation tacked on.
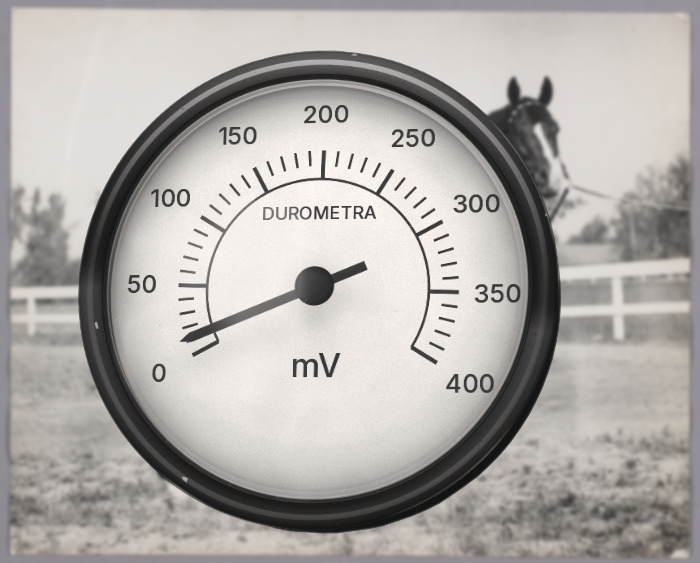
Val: 10 mV
